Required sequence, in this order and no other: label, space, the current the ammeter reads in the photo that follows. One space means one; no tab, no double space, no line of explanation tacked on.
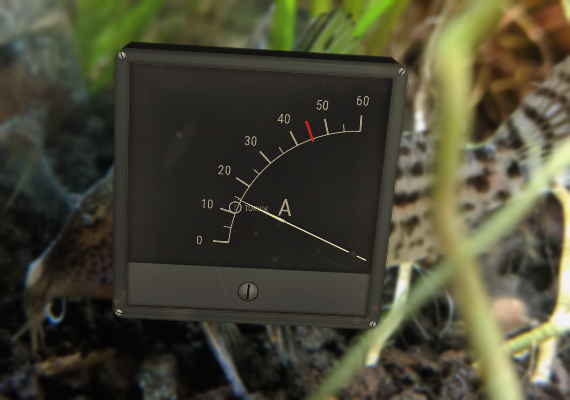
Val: 15 A
